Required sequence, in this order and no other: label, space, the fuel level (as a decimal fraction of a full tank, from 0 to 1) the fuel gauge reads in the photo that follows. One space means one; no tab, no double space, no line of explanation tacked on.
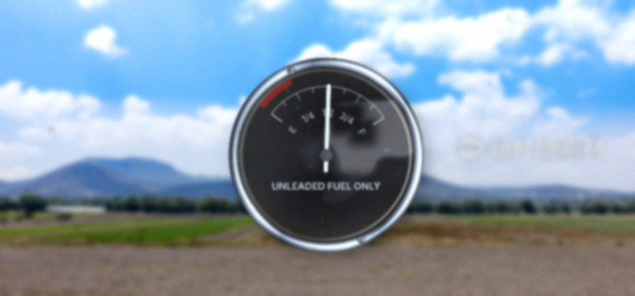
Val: 0.5
